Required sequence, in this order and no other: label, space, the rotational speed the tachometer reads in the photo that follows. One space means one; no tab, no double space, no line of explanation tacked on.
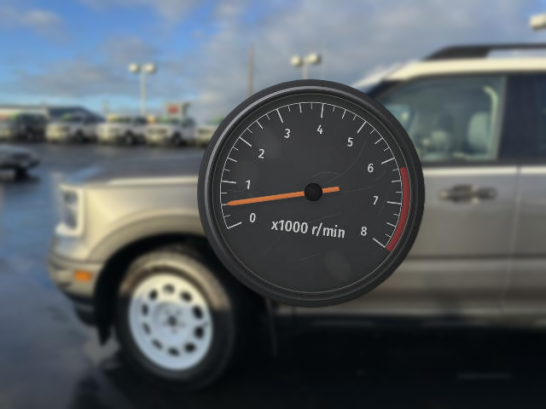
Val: 500 rpm
